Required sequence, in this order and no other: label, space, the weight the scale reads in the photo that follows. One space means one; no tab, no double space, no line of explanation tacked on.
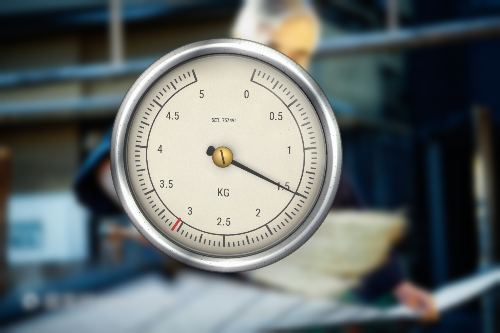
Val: 1.5 kg
